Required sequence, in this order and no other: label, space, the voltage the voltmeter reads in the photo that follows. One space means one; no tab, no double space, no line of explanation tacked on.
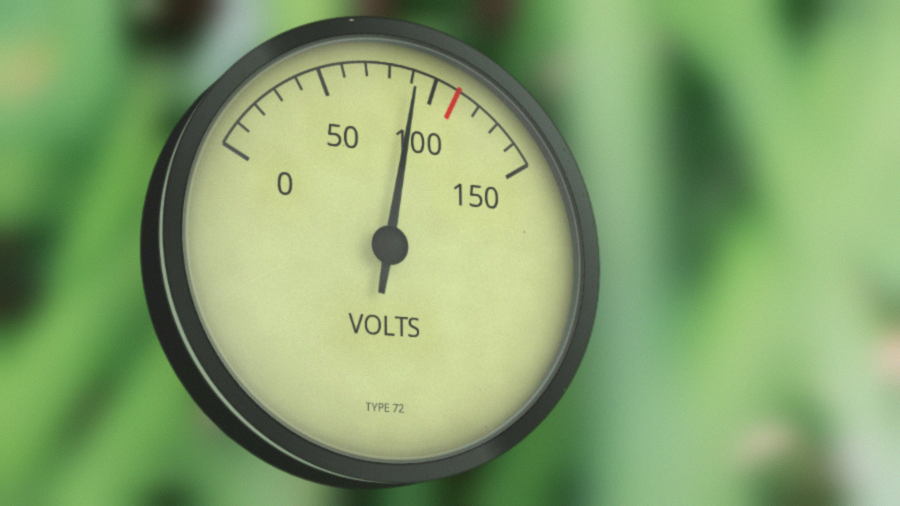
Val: 90 V
